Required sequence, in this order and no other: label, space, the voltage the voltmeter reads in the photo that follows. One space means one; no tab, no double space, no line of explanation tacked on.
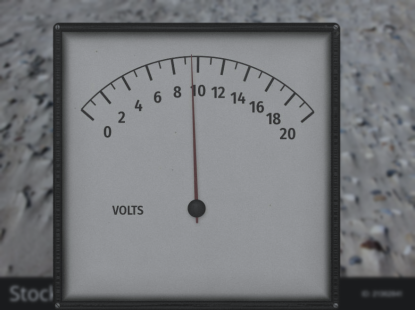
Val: 9.5 V
